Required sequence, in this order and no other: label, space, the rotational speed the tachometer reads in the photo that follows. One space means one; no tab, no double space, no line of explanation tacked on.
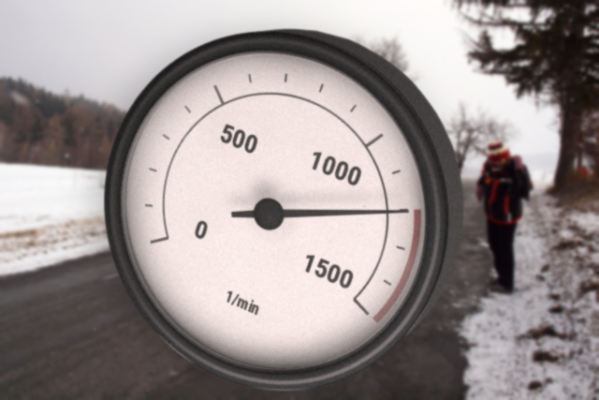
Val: 1200 rpm
